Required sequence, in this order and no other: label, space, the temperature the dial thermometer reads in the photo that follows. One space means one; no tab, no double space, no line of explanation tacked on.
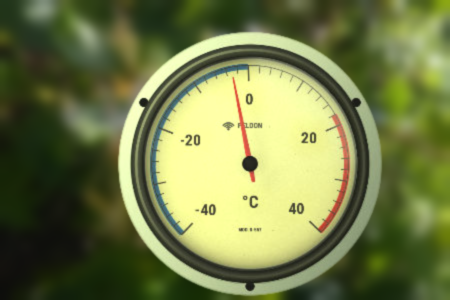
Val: -3 °C
